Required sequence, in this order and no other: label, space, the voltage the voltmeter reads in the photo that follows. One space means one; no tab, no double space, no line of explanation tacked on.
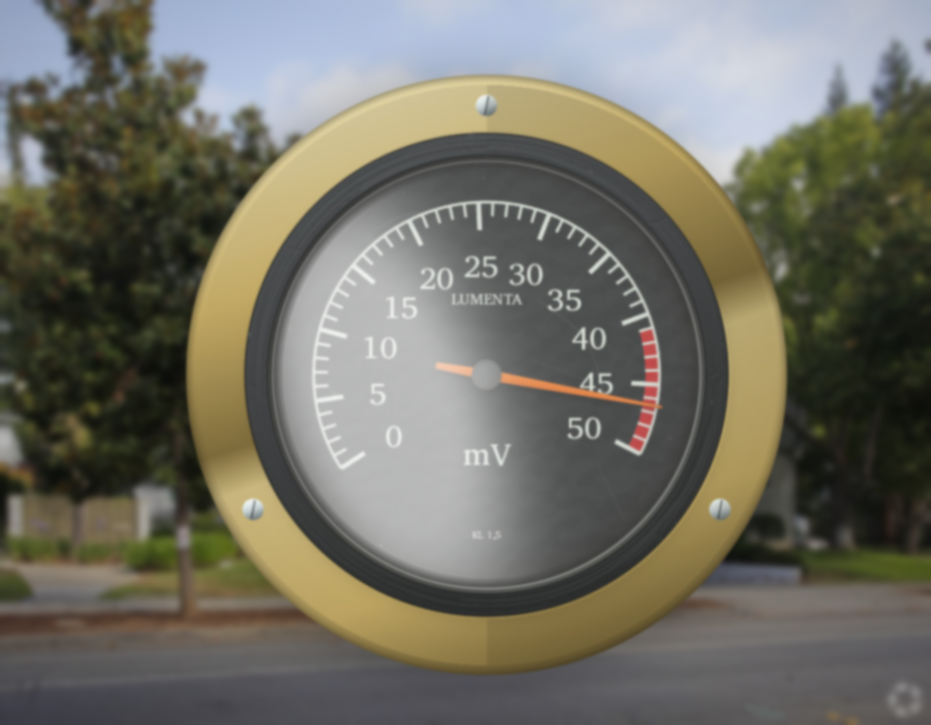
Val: 46.5 mV
